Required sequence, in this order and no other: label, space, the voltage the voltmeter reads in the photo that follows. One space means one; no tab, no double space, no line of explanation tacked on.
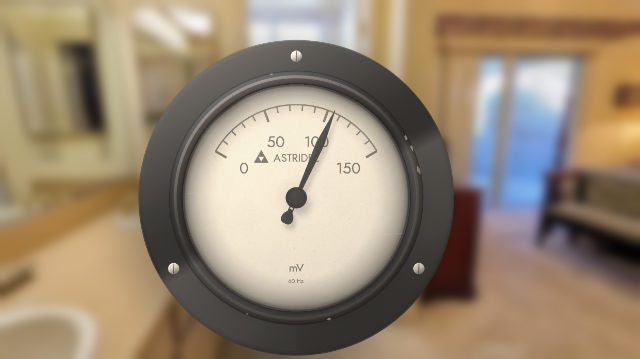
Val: 105 mV
